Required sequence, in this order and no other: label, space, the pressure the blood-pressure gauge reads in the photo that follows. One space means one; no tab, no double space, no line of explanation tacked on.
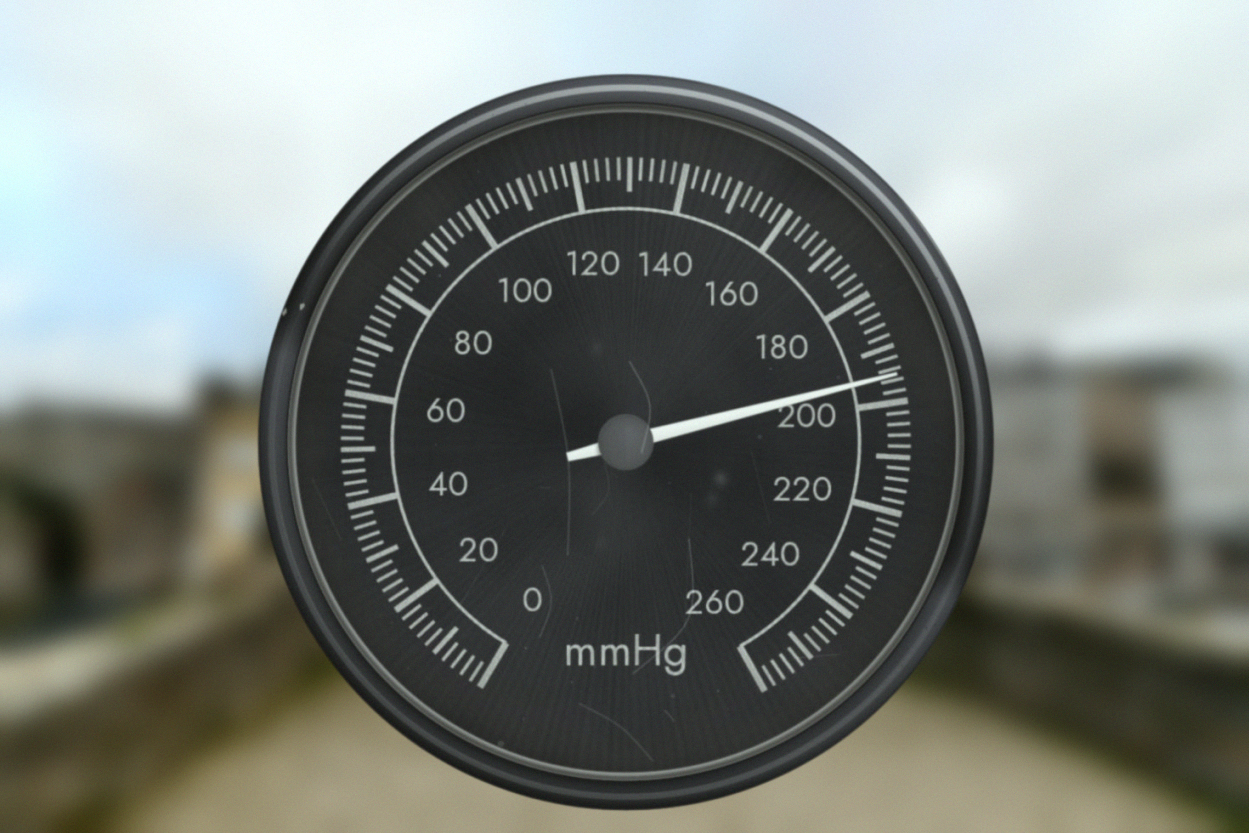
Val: 195 mmHg
